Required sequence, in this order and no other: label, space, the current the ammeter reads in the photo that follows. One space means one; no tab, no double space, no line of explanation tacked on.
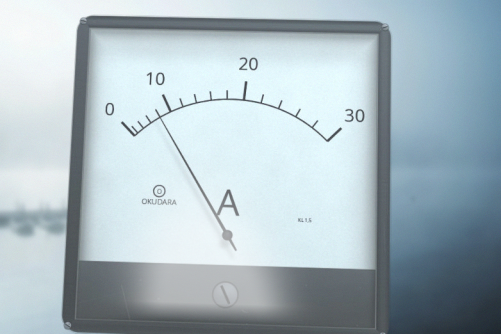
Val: 8 A
